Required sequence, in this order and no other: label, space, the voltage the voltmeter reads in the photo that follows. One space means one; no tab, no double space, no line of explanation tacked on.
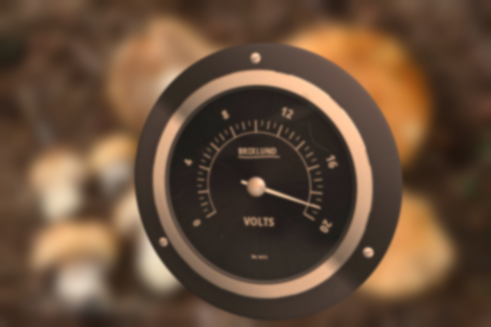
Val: 19 V
